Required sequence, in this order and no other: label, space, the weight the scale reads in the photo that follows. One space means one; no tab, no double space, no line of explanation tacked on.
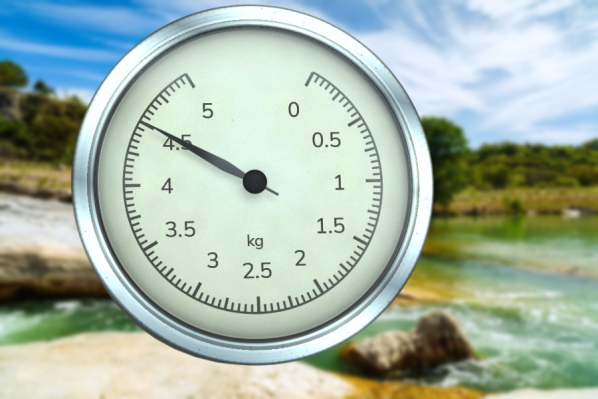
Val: 4.5 kg
